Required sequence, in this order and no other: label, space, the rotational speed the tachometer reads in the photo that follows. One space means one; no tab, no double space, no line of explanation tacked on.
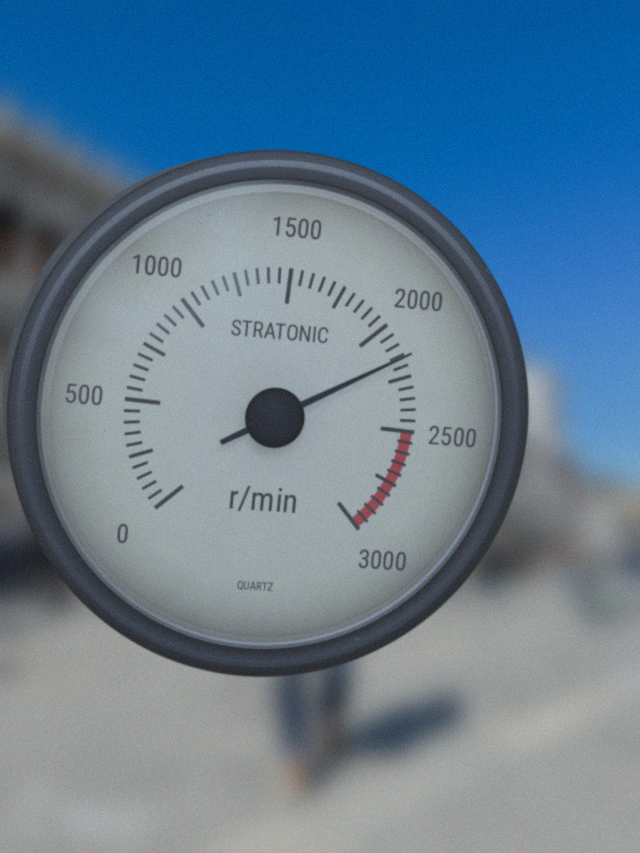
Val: 2150 rpm
